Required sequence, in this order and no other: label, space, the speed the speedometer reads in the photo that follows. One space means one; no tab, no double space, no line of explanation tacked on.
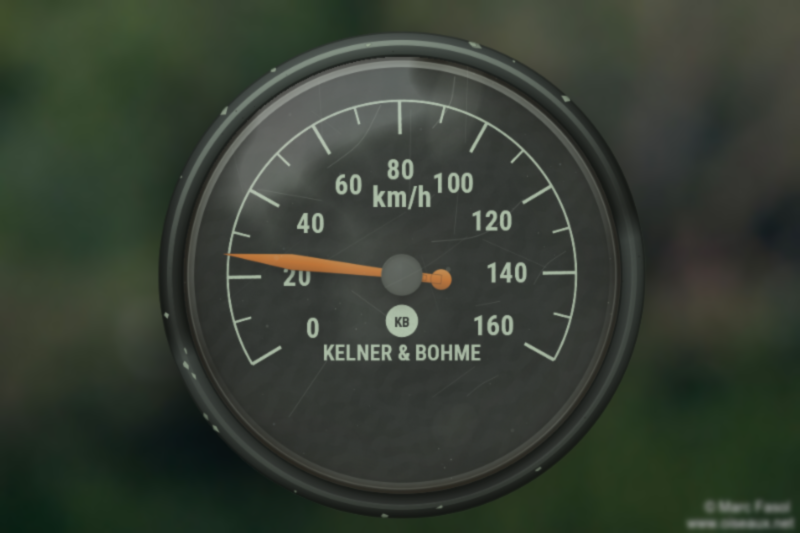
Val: 25 km/h
